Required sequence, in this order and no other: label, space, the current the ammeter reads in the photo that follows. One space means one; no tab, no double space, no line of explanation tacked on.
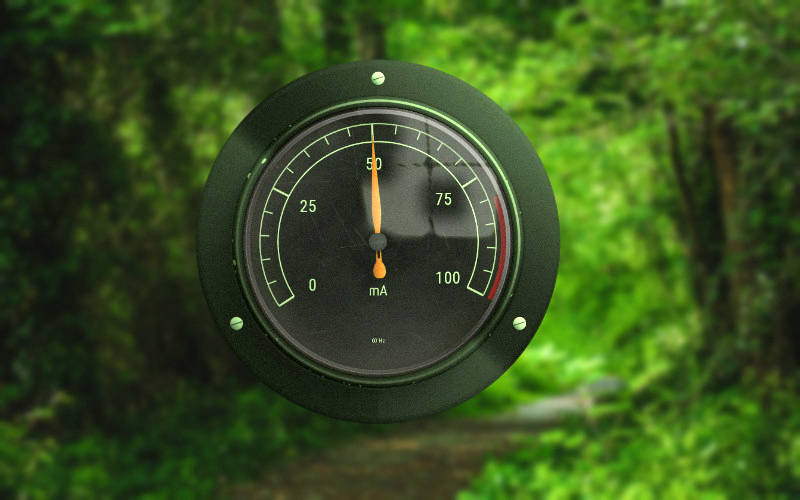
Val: 50 mA
